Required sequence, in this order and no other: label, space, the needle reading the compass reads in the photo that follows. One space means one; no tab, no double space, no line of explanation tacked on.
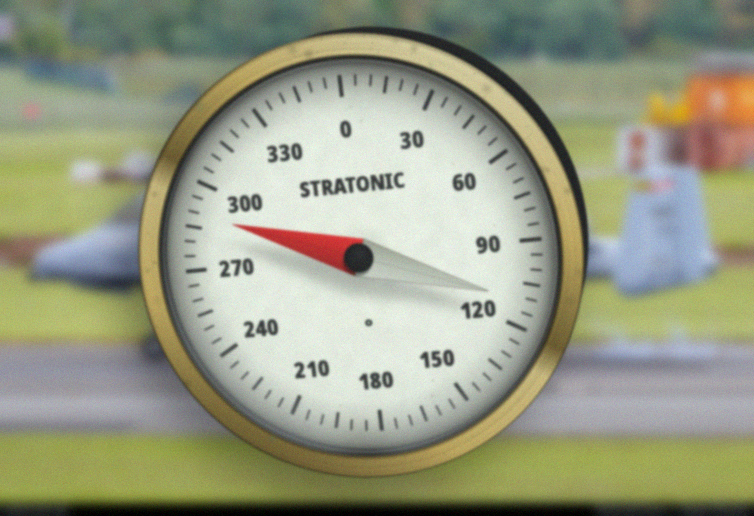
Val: 290 °
